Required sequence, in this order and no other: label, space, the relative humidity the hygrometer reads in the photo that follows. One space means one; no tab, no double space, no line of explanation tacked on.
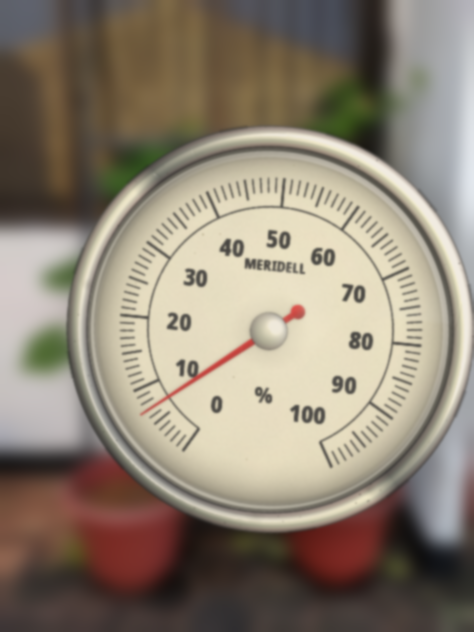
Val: 7 %
